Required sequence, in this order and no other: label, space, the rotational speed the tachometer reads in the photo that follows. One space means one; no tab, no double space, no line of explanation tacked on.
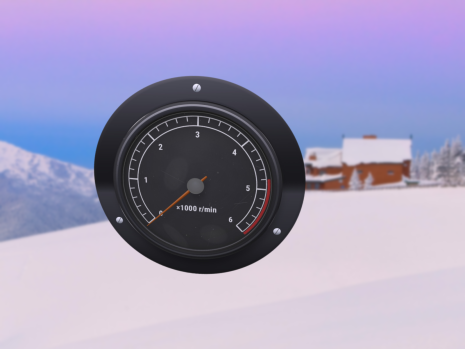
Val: 0 rpm
